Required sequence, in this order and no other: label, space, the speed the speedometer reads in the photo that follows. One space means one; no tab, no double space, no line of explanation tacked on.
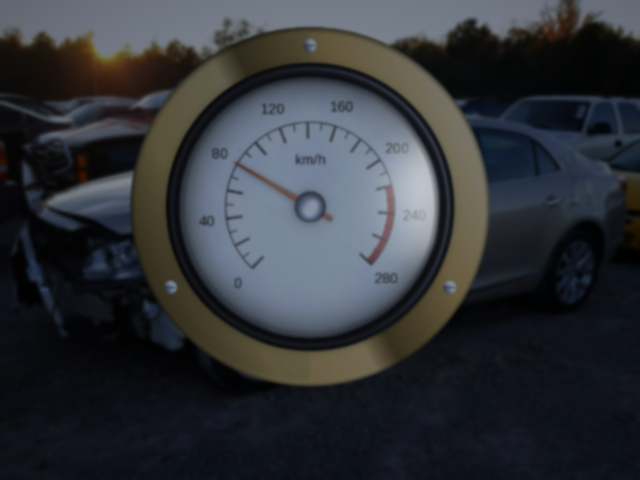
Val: 80 km/h
